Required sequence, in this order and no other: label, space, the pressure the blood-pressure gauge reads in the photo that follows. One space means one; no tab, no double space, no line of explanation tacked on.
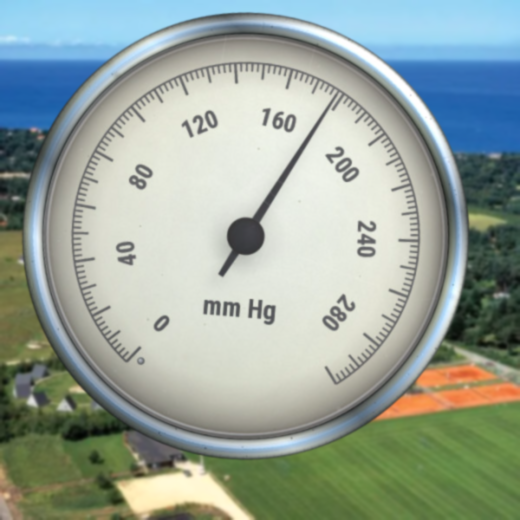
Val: 178 mmHg
